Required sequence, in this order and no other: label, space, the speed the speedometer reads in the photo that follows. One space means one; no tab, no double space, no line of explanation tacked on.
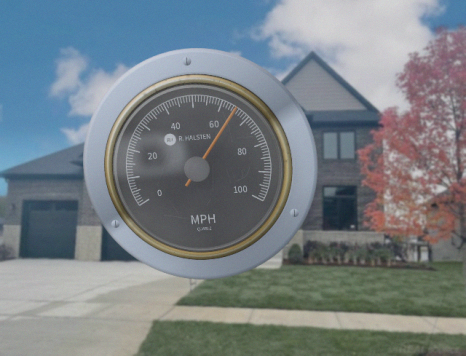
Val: 65 mph
